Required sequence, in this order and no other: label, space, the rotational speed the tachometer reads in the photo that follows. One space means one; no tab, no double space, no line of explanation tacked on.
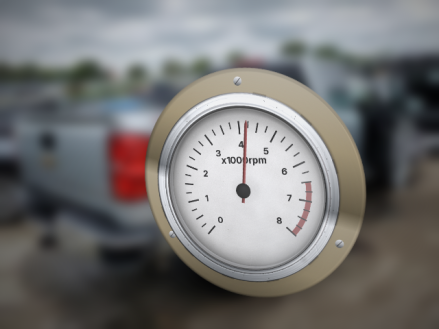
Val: 4250 rpm
